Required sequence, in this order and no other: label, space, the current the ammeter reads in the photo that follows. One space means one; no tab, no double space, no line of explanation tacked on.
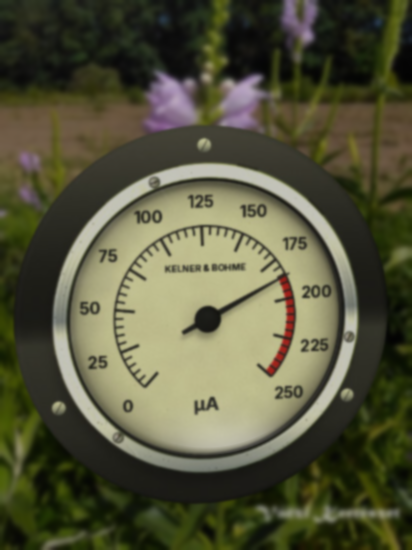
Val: 185 µA
